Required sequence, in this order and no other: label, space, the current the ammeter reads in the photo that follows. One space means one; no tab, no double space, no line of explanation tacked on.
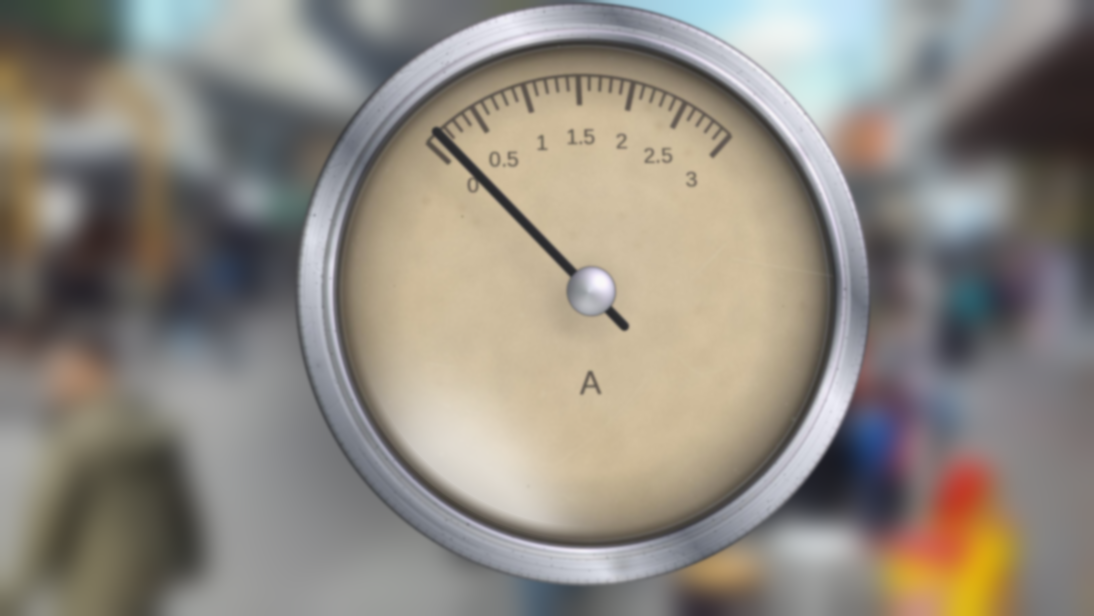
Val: 0.1 A
